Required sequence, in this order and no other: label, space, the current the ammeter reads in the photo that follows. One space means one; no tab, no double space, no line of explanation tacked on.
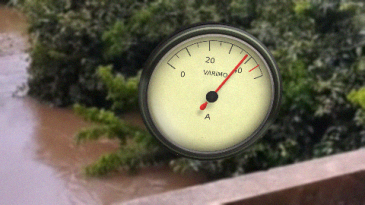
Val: 37.5 A
